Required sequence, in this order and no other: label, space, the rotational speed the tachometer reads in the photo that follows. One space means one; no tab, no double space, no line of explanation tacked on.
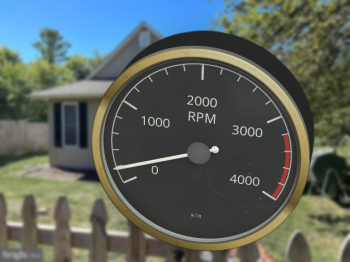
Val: 200 rpm
